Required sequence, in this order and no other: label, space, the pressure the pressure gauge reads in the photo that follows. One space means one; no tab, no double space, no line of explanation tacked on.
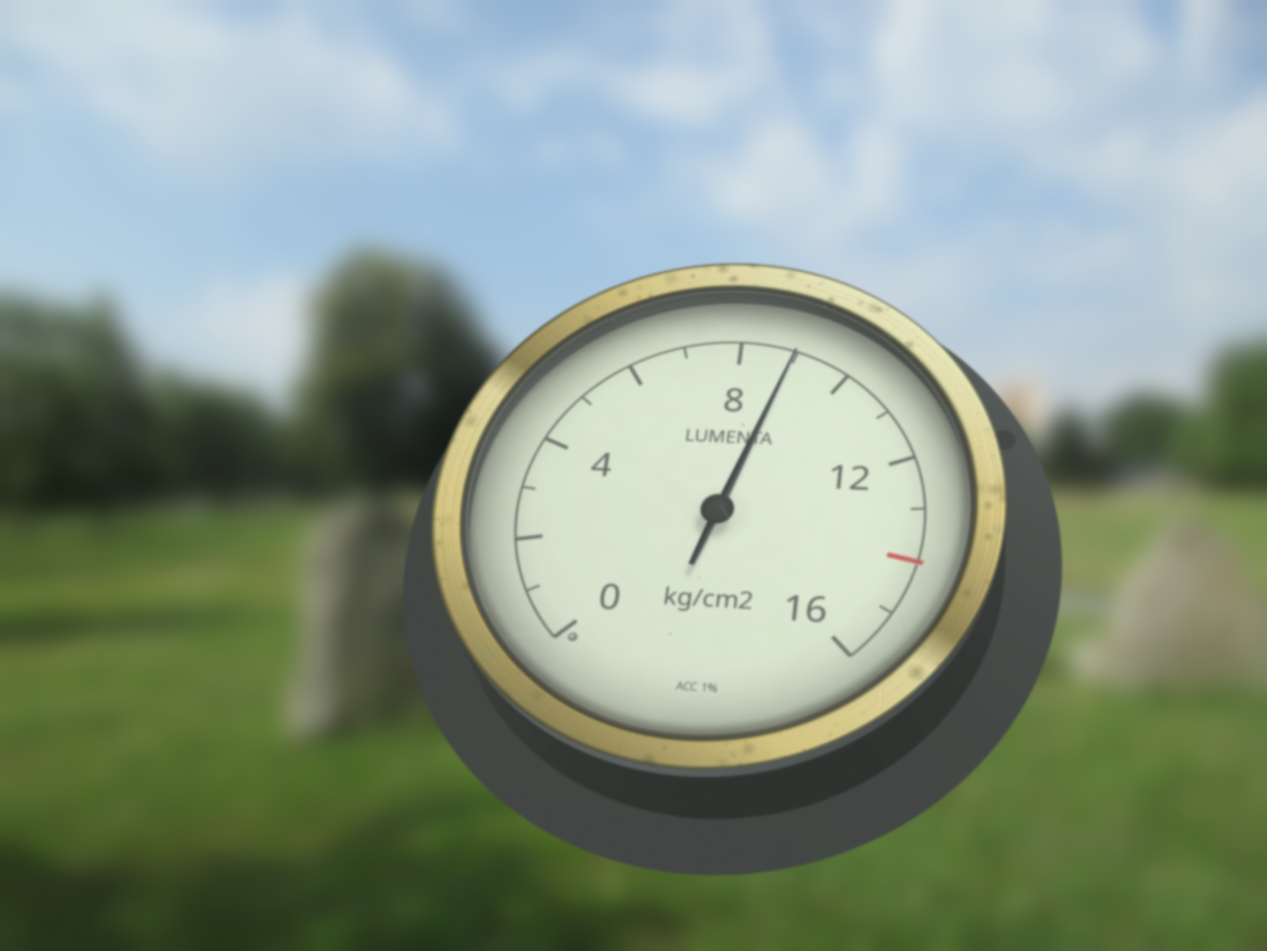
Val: 9 kg/cm²
